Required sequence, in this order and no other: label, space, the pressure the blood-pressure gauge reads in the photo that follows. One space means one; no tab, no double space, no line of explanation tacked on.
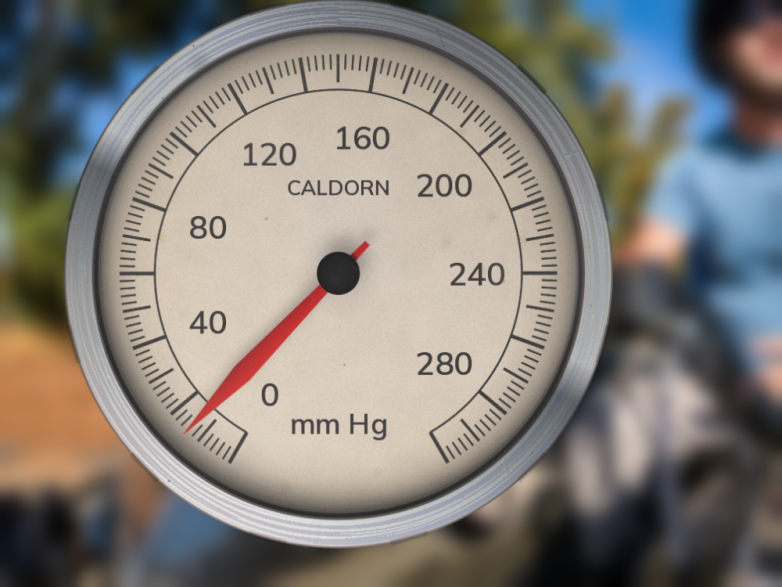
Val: 14 mmHg
